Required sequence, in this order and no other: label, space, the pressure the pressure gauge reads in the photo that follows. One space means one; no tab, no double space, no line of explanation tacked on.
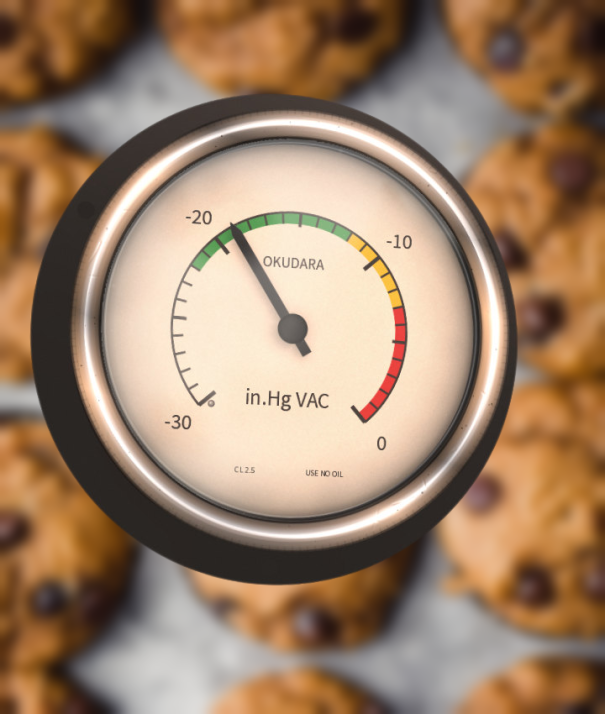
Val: -19 inHg
